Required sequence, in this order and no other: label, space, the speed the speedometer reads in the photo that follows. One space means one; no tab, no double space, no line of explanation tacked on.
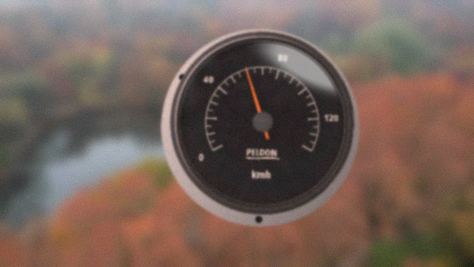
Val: 60 km/h
